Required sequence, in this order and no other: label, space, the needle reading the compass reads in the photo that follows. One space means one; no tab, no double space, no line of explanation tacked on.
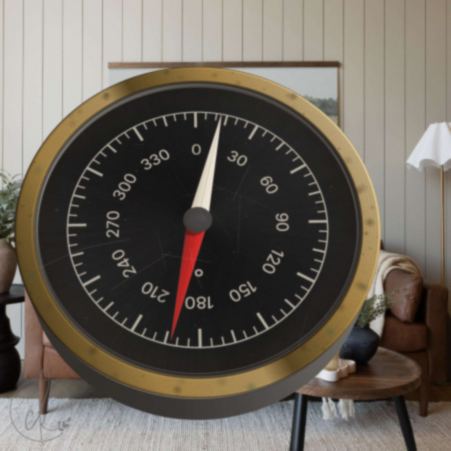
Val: 192.5 °
